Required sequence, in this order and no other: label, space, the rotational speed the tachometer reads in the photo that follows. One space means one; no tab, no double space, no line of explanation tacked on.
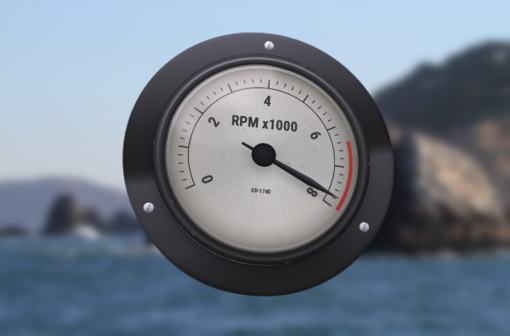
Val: 7800 rpm
